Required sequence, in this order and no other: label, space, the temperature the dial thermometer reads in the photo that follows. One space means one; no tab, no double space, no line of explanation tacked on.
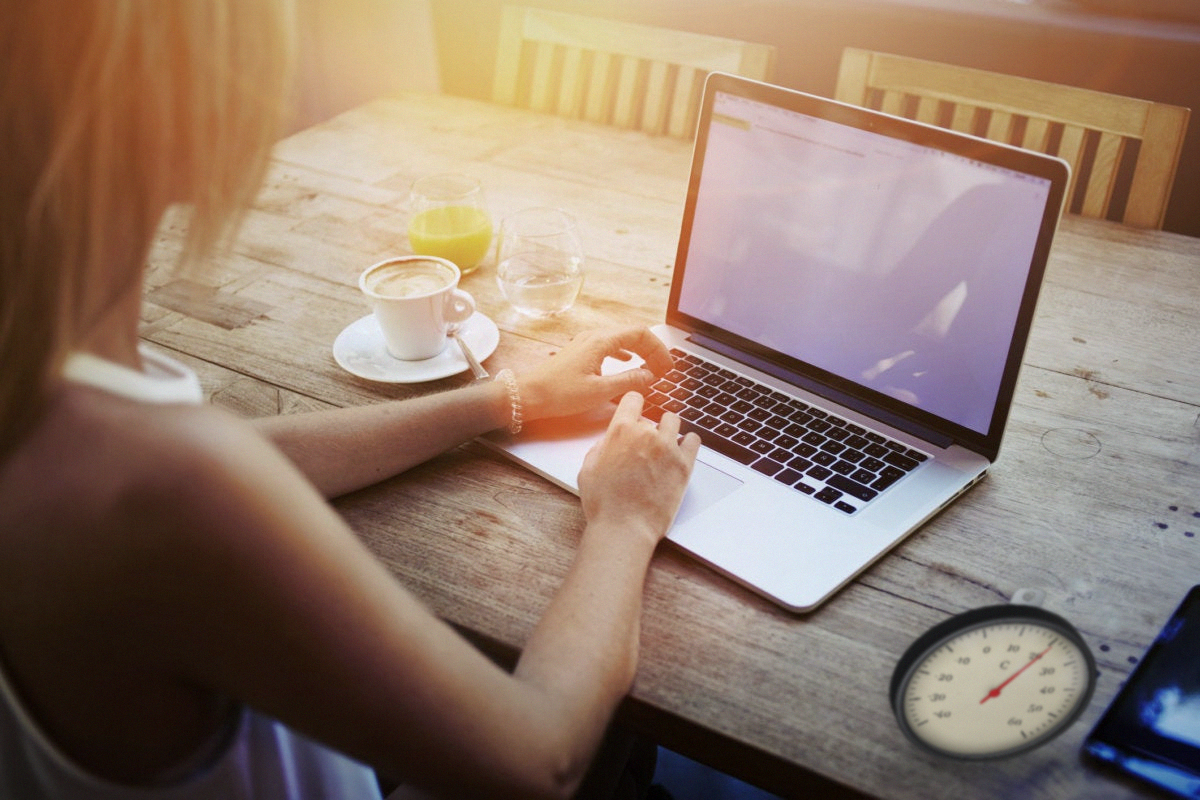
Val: 20 °C
